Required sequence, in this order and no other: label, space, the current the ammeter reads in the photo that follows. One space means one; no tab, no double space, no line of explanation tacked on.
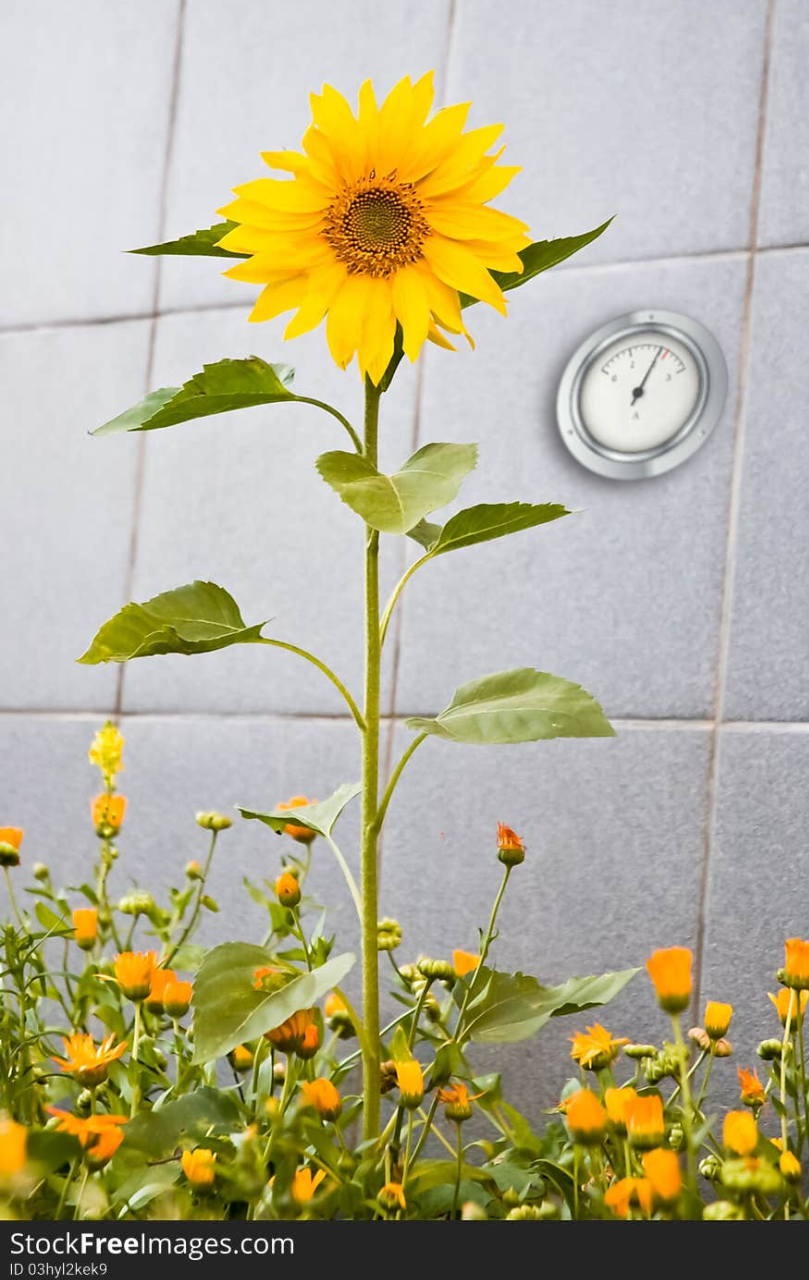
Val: 2 A
